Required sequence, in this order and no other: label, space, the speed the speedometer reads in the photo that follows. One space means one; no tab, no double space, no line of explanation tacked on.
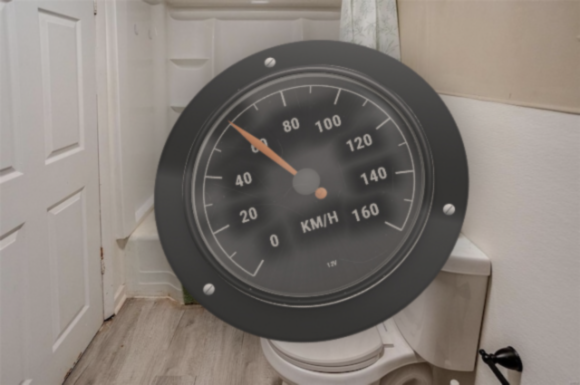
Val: 60 km/h
